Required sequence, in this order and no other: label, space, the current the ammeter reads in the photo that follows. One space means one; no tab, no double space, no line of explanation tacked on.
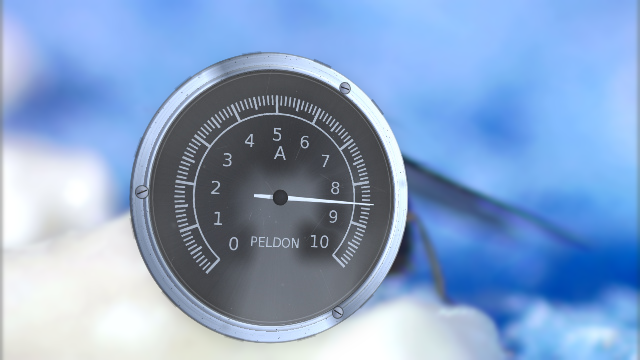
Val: 8.5 A
